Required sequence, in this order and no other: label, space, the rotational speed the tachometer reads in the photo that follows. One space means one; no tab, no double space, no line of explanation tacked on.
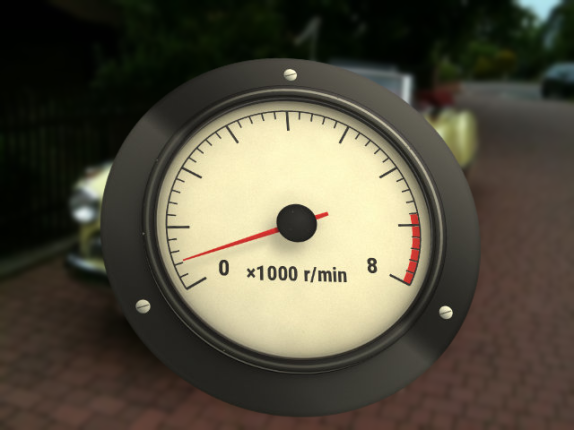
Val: 400 rpm
